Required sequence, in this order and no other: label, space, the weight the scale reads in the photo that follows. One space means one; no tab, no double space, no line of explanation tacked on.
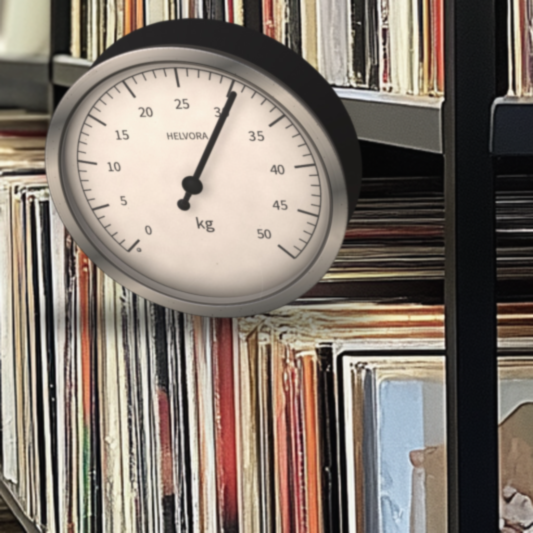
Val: 30.5 kg
